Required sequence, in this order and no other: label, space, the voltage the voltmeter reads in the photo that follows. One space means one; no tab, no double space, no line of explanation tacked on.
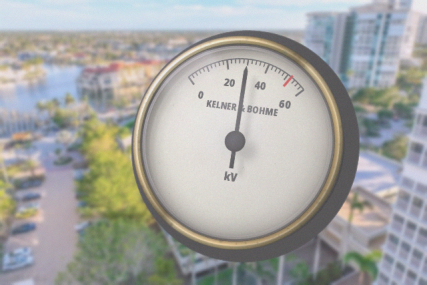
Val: 30 kV
